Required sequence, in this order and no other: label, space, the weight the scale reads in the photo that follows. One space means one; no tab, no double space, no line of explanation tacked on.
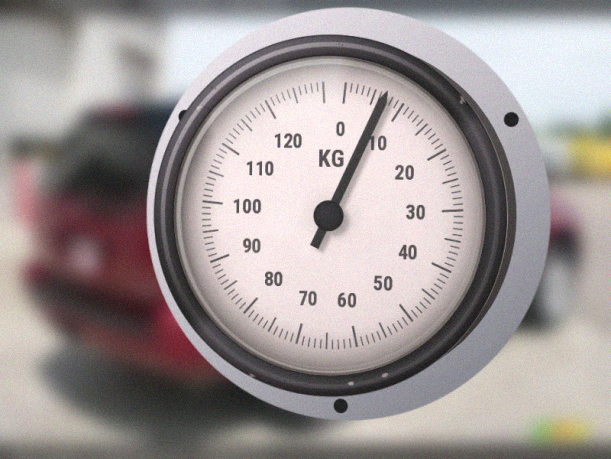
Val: 7 kg
